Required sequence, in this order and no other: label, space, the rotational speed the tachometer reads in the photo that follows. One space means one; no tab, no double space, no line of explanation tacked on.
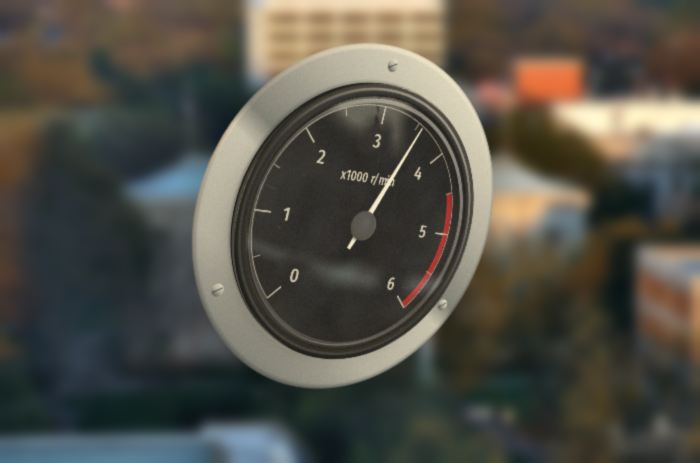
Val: 3500 rpm
